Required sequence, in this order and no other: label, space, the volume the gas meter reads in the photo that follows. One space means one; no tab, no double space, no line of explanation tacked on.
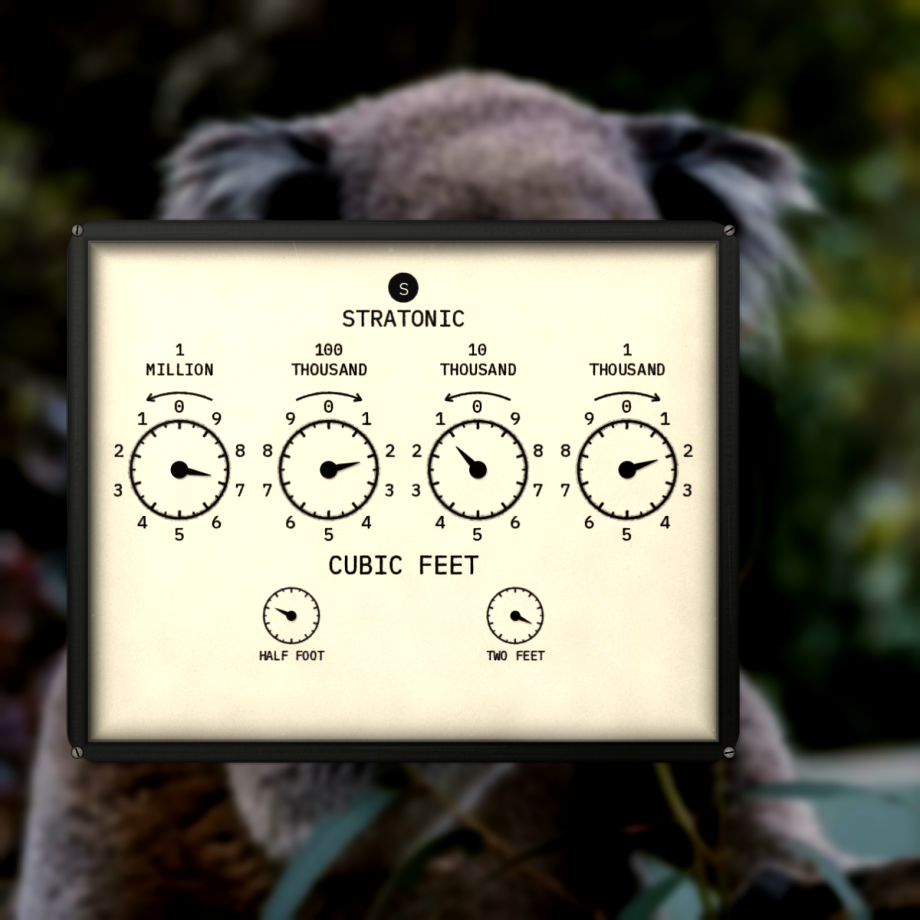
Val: 721200 ft³
